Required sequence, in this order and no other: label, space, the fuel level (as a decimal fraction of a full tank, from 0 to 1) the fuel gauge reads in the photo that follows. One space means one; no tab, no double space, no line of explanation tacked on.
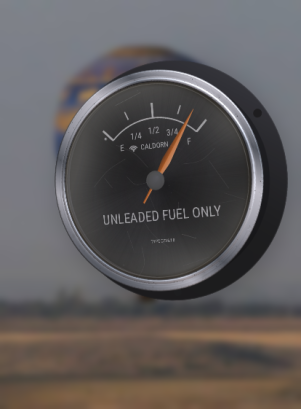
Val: 0.875
